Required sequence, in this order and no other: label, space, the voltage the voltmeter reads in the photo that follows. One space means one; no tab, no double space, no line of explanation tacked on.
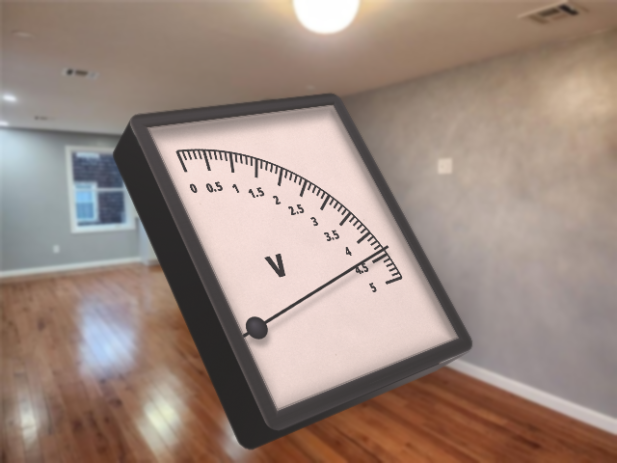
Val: 4.4 V
